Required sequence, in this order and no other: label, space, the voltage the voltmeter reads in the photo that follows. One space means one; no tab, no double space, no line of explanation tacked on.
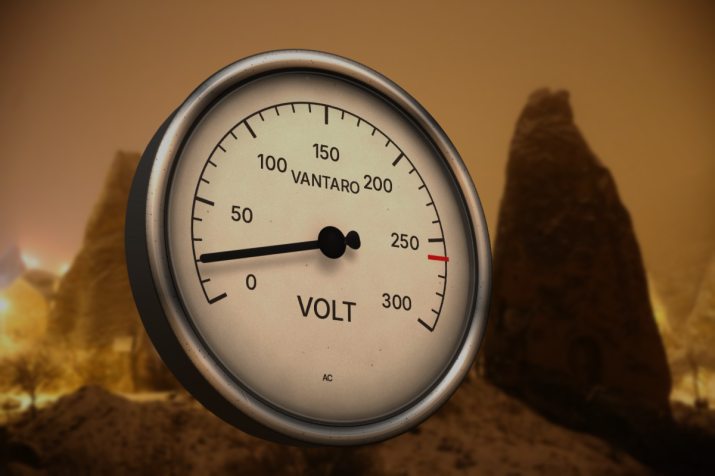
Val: 20 V
